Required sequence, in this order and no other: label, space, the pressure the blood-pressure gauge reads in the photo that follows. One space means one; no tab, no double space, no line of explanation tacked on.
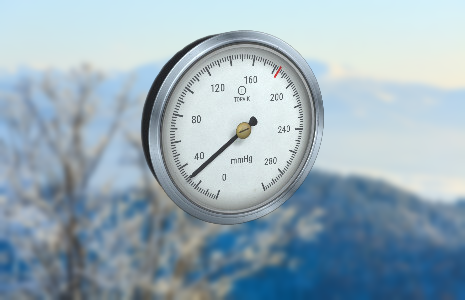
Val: 30 mmHg
